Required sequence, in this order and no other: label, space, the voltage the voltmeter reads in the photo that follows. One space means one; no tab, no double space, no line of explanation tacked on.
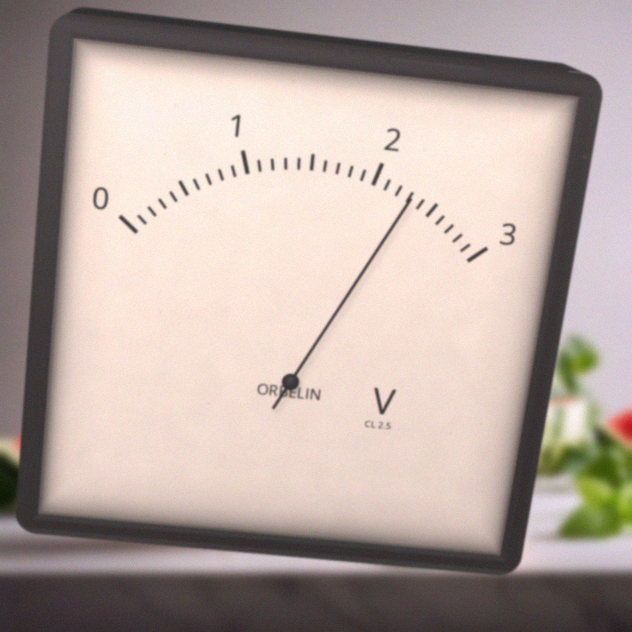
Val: 2.3 V
